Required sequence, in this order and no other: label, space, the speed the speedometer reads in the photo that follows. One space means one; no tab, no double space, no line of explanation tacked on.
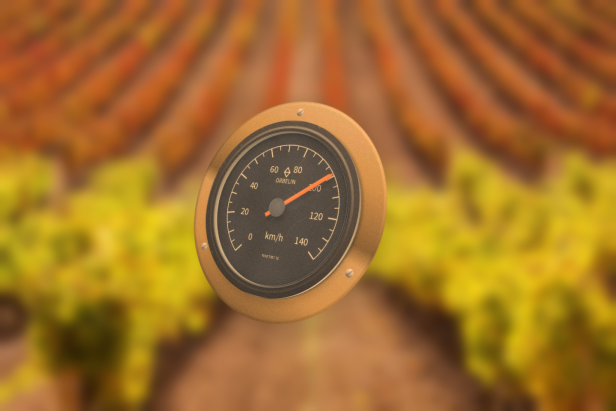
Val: 100 km/h
